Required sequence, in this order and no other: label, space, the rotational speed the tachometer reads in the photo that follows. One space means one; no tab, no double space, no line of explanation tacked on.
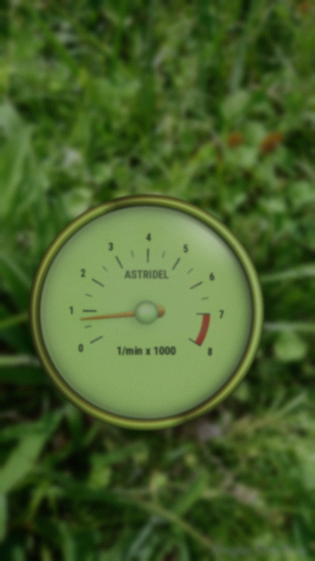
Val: 750 rpm
